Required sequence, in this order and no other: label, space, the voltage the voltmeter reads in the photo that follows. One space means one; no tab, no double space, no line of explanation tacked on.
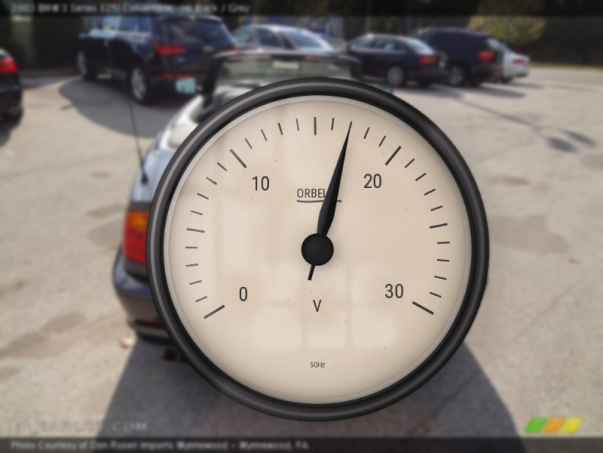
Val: 17 V
